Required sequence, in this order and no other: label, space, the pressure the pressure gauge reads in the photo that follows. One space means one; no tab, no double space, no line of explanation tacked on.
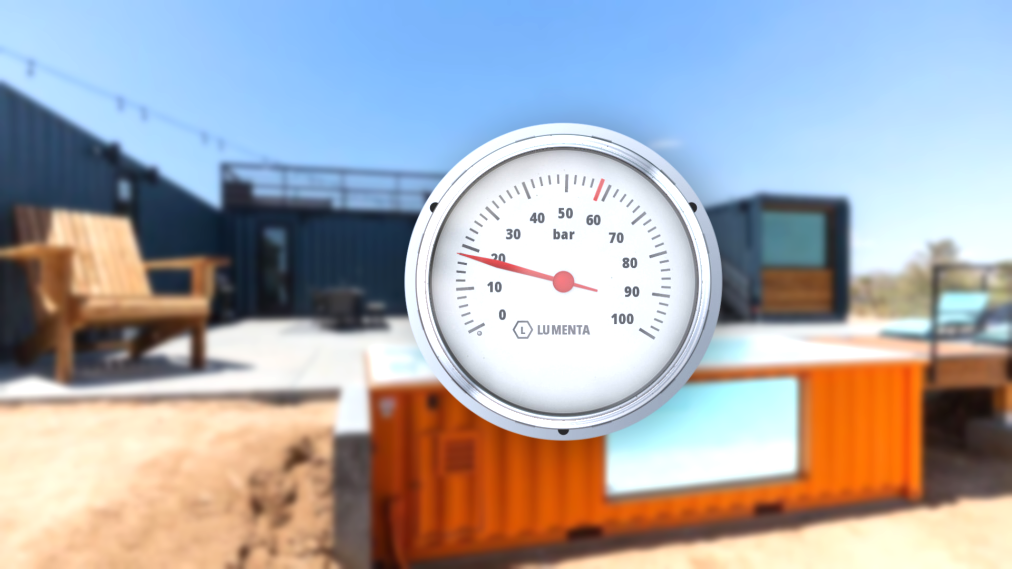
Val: 18 bar
